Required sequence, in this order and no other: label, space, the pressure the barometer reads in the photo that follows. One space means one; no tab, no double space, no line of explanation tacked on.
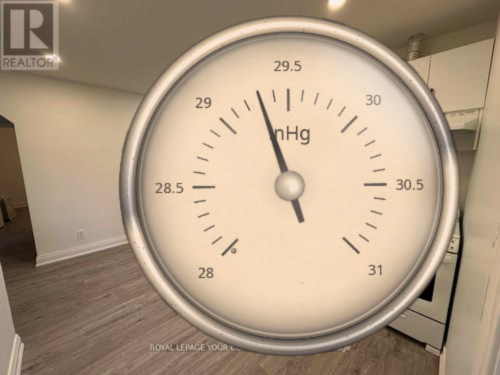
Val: 29.3 inHg
